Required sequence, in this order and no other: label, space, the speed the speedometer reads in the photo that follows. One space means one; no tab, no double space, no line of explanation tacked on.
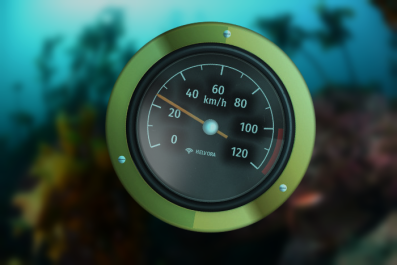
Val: 25 km/h
